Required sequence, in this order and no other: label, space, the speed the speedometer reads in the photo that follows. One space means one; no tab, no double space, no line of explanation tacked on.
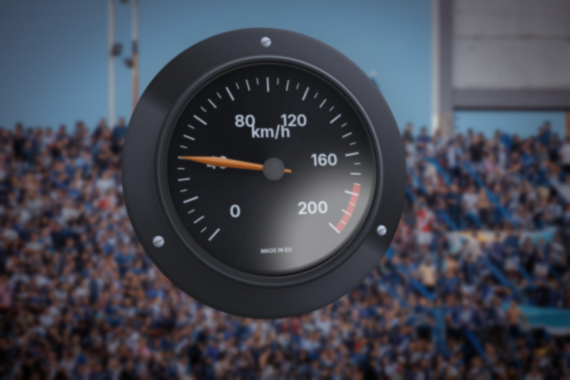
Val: 40 km/h
